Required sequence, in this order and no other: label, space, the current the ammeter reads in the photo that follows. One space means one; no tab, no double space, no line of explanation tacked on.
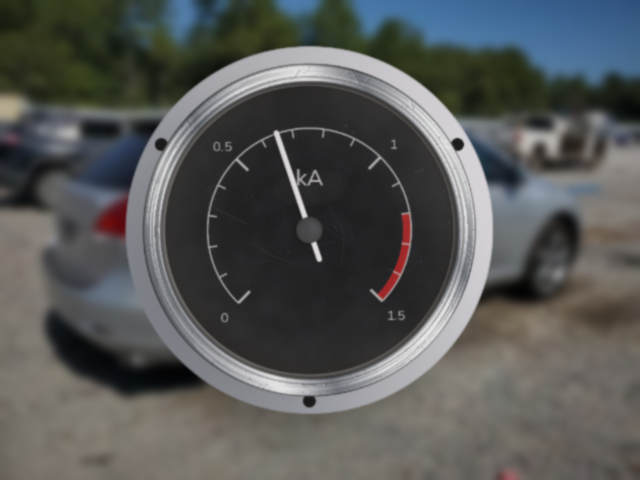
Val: 0.65 kA
